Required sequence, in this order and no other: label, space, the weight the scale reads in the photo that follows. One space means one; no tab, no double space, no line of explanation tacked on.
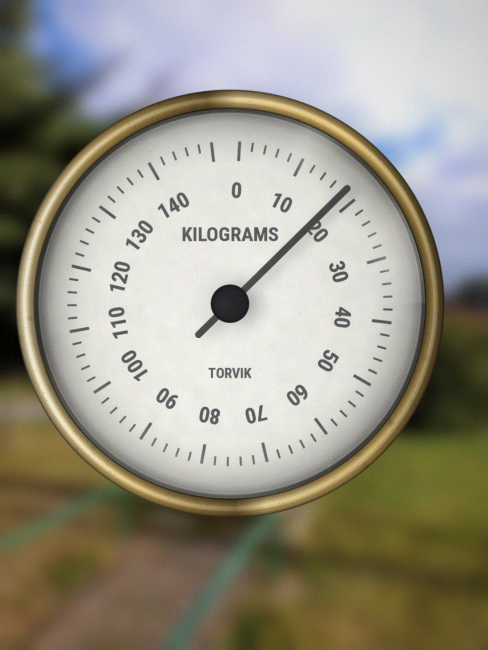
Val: 18 kg
